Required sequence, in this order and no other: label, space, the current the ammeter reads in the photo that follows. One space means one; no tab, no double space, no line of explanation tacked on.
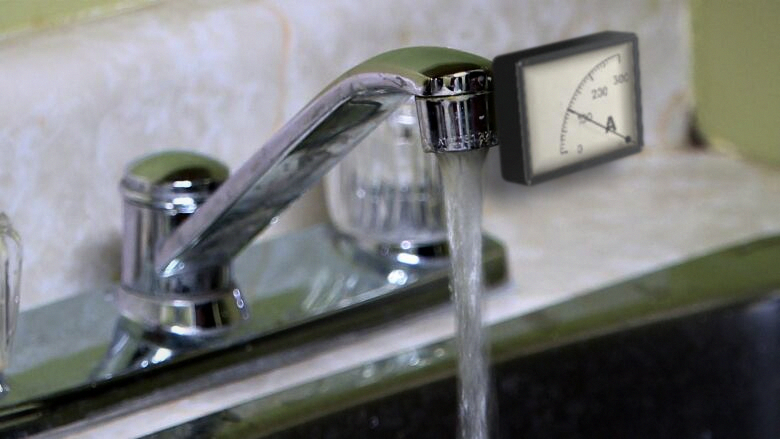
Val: 100 A
